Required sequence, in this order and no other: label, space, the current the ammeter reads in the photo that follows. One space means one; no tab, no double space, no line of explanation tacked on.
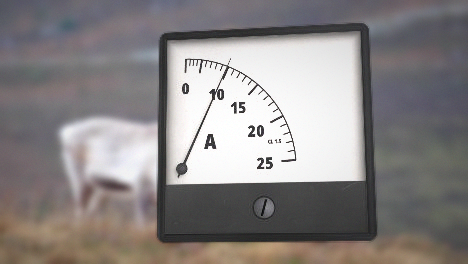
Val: 10 A
